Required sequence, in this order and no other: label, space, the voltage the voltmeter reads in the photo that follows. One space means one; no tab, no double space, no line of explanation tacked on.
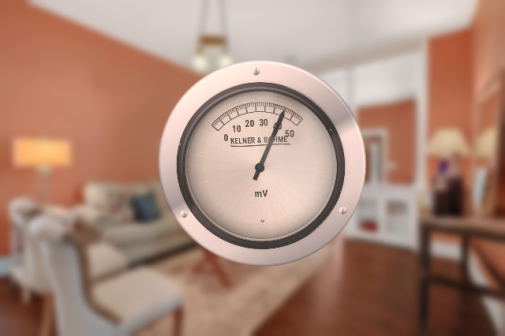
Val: 40 mV
